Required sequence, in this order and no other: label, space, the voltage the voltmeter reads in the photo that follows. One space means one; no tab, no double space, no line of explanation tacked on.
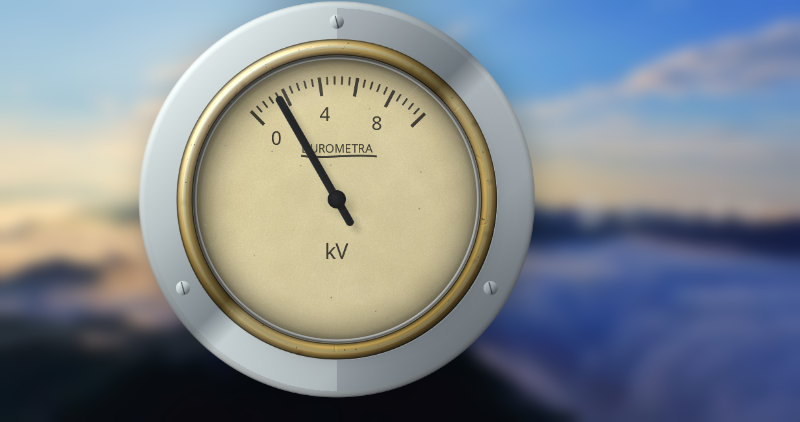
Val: 1.6 kV
